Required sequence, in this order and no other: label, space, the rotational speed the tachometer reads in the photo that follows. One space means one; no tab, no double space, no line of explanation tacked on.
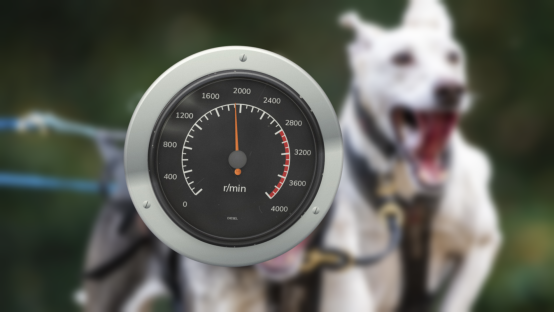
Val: 1900 rpm
